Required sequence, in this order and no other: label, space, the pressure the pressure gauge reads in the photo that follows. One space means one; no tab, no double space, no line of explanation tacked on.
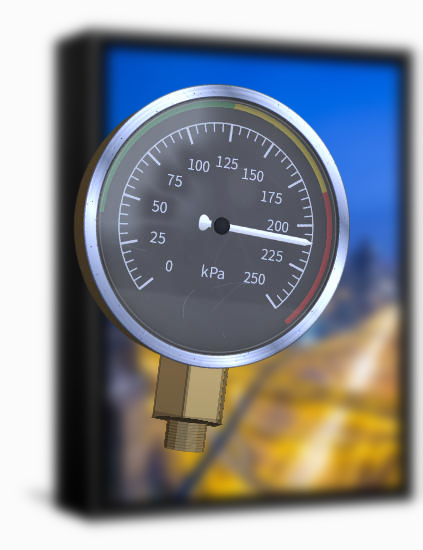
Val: 210 kPa
